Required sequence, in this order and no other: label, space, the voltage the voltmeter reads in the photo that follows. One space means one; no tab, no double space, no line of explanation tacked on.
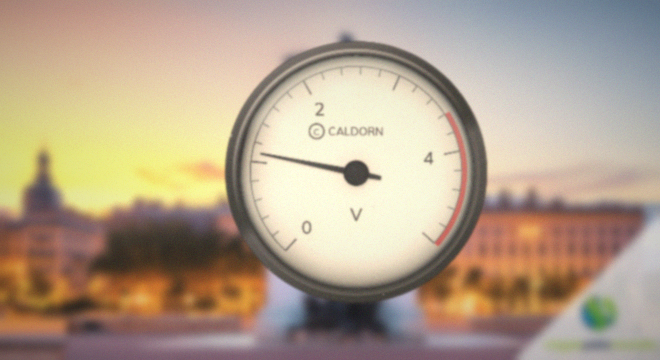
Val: 1.1 V
